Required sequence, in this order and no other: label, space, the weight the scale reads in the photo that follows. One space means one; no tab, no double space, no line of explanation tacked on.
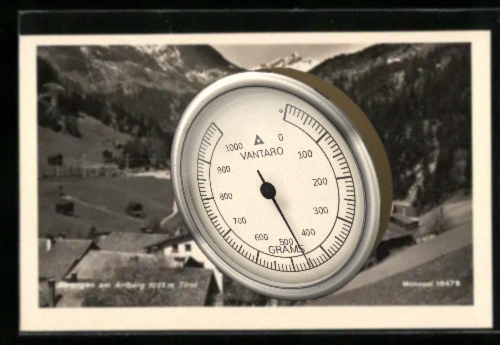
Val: 450 g
